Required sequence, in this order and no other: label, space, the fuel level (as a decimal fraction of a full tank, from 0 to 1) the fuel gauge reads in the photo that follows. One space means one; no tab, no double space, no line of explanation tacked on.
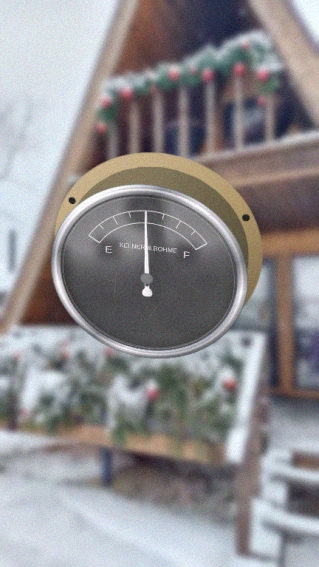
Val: 0.5
